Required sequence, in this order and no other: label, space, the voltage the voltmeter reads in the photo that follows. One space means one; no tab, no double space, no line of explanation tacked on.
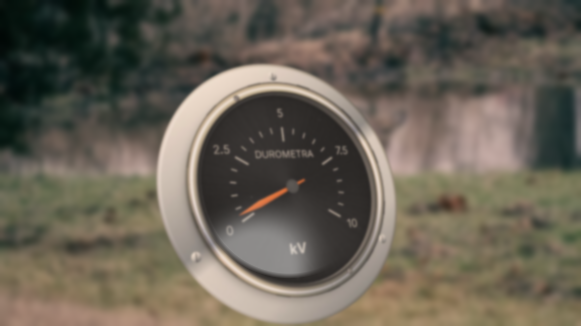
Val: 0.25 kV
